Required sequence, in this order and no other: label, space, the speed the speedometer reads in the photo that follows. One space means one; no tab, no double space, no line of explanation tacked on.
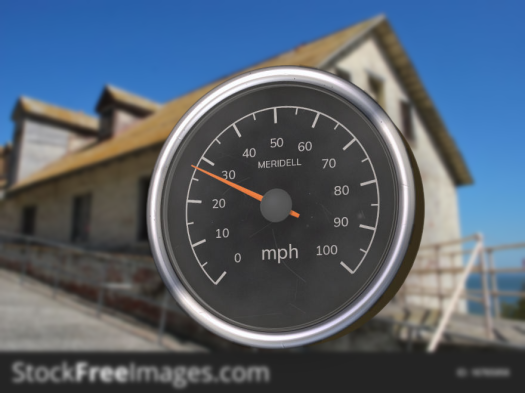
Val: 27.5 mph
